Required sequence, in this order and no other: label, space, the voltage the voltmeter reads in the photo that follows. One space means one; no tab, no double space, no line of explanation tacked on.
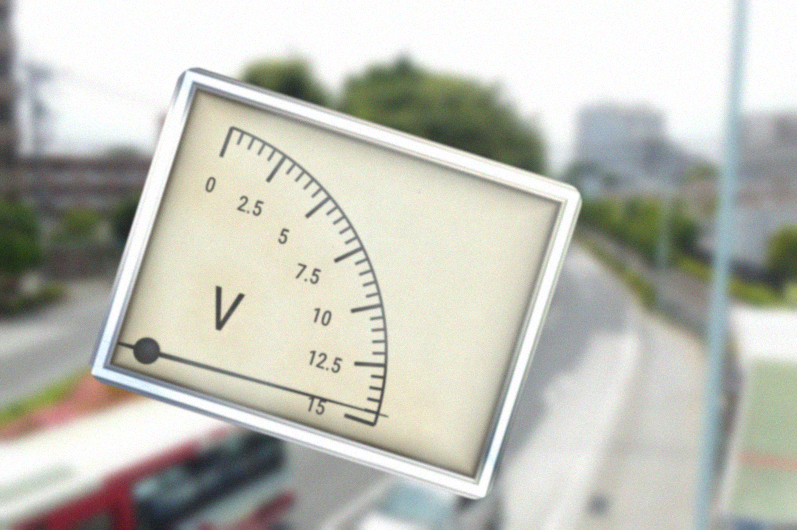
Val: 14.5 V
